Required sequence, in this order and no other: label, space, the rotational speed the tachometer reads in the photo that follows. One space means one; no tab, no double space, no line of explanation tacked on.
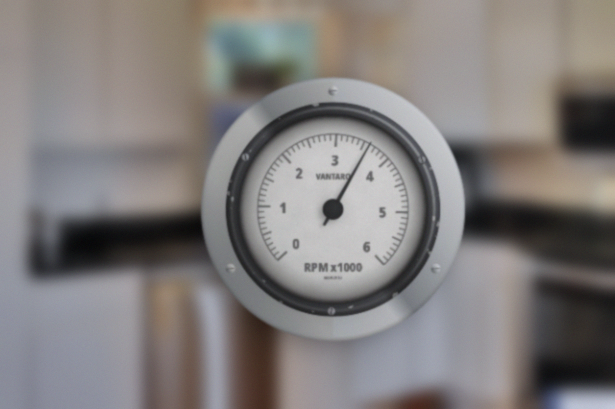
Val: 3600 rpm
